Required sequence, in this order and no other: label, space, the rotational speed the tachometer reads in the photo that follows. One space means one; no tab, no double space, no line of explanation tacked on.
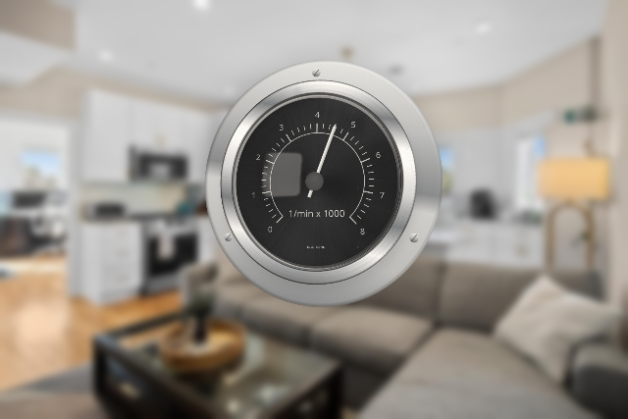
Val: 4600 rpm
